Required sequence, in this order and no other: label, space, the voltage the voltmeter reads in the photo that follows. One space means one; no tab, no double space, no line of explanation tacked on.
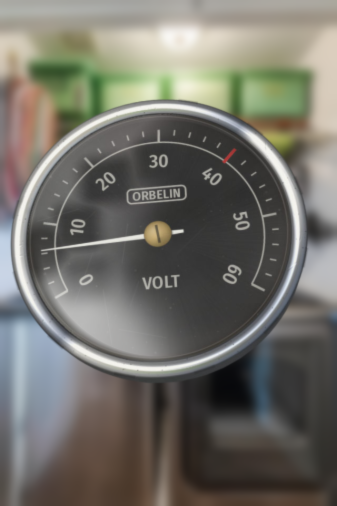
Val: 6 V
